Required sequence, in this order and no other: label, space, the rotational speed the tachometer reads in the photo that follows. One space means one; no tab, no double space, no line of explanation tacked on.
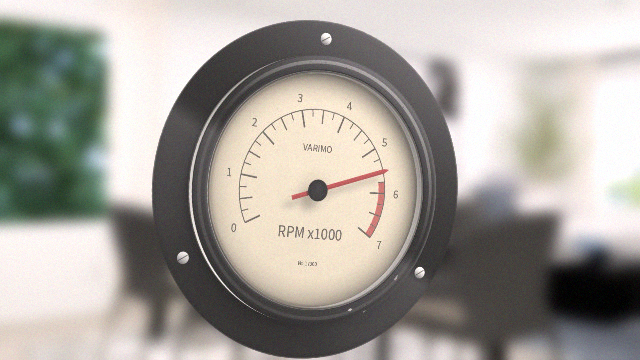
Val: 5500 rpm
